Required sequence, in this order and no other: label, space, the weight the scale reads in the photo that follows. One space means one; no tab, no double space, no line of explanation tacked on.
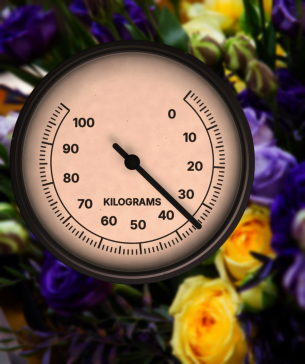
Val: 35 kg
